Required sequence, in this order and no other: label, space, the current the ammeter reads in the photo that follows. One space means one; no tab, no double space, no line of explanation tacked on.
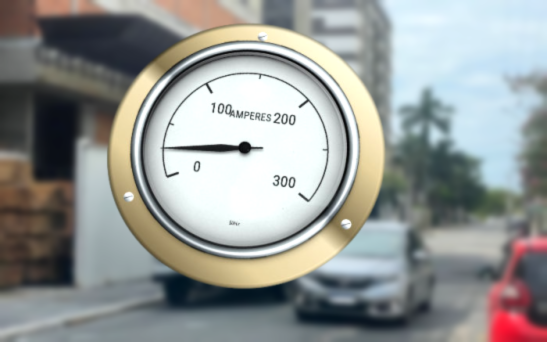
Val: 25 A
